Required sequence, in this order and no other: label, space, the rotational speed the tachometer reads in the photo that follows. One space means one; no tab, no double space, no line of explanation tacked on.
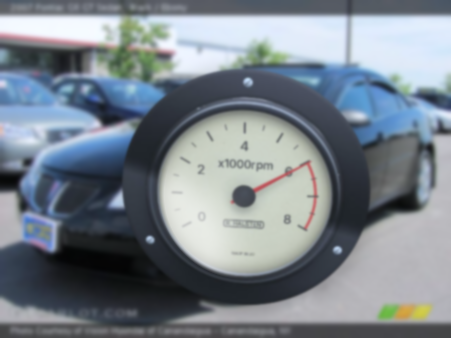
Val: 6000 rpm
